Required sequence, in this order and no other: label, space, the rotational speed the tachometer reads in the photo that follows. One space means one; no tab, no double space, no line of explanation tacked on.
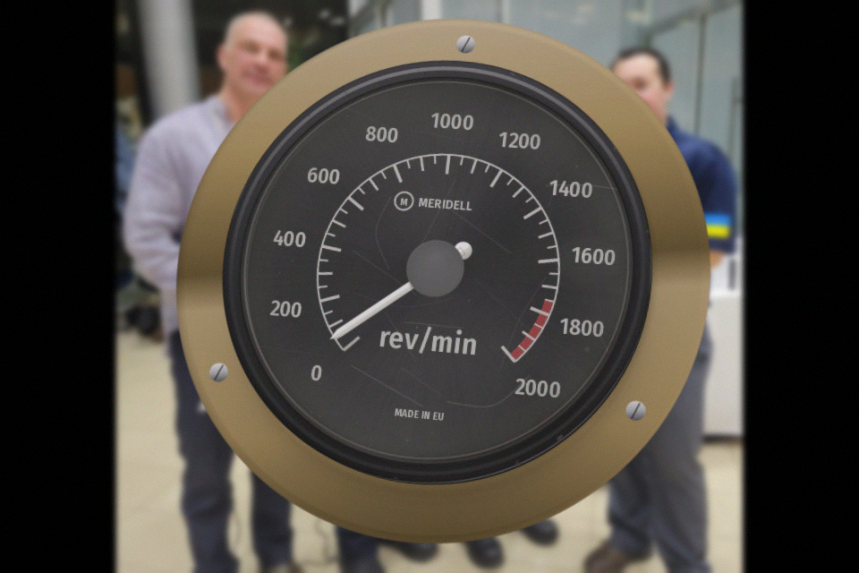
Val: 50 rpm
